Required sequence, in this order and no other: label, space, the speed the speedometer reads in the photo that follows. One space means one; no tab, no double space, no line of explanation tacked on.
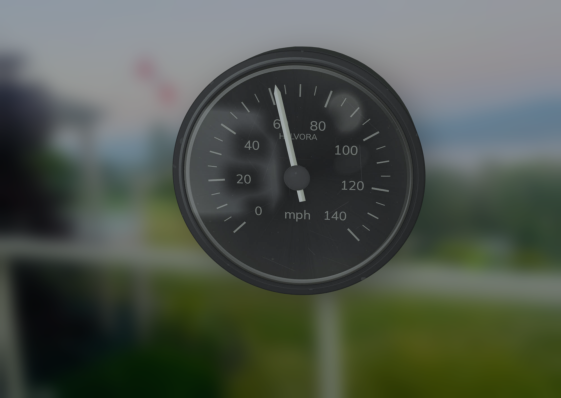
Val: 62.5 mph
